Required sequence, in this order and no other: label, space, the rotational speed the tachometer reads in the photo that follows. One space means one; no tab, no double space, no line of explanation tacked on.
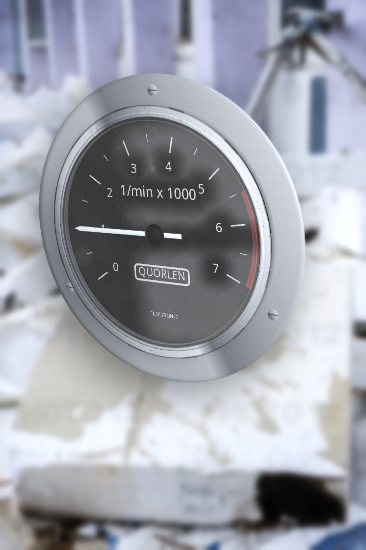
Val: 1000 rpm
